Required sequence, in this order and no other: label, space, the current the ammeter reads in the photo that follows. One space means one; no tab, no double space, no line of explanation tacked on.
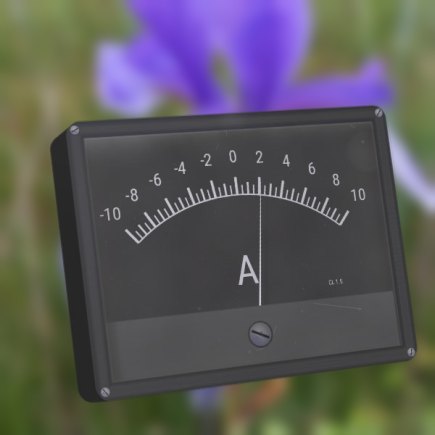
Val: 2 A
